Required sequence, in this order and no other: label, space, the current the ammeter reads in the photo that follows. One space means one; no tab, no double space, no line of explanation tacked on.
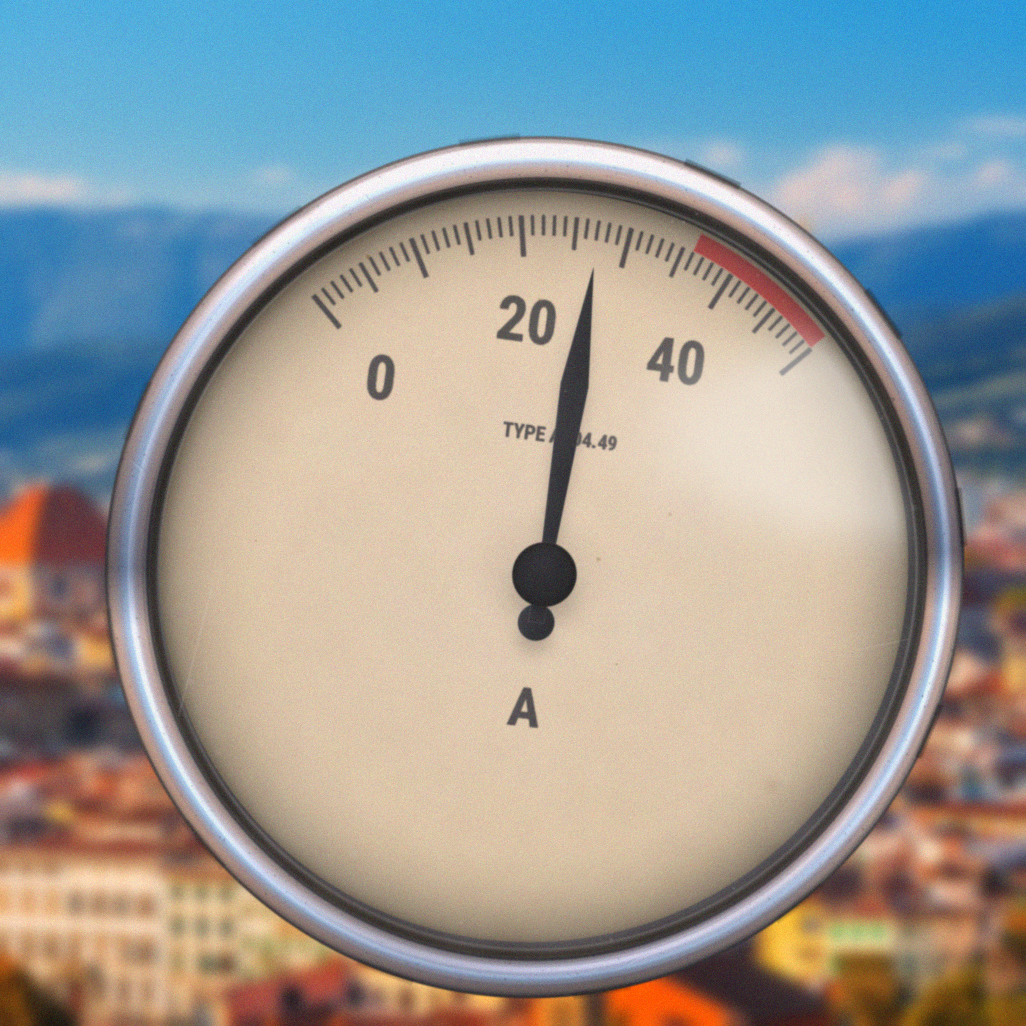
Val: 27 A
